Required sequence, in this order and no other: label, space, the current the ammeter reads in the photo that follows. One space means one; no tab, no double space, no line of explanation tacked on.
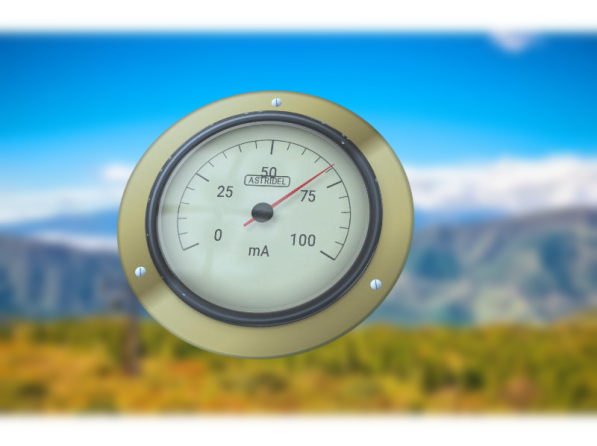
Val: 70 mA
